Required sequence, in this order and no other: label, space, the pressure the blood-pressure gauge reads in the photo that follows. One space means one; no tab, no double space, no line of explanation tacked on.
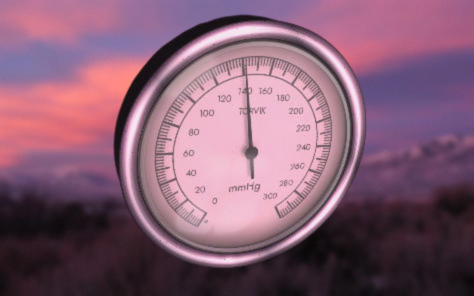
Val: 140 mmHg
